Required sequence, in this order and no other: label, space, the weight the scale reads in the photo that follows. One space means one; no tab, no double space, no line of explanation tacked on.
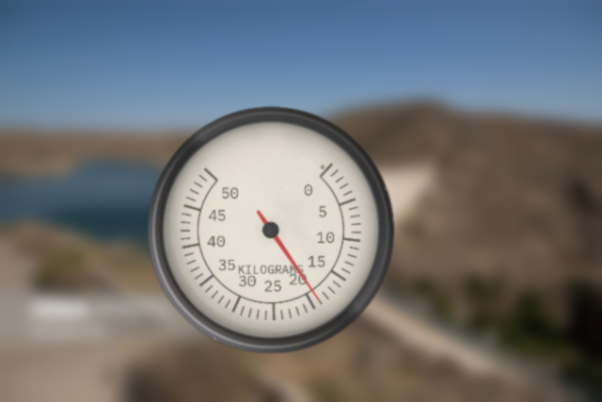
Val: 19 kg
